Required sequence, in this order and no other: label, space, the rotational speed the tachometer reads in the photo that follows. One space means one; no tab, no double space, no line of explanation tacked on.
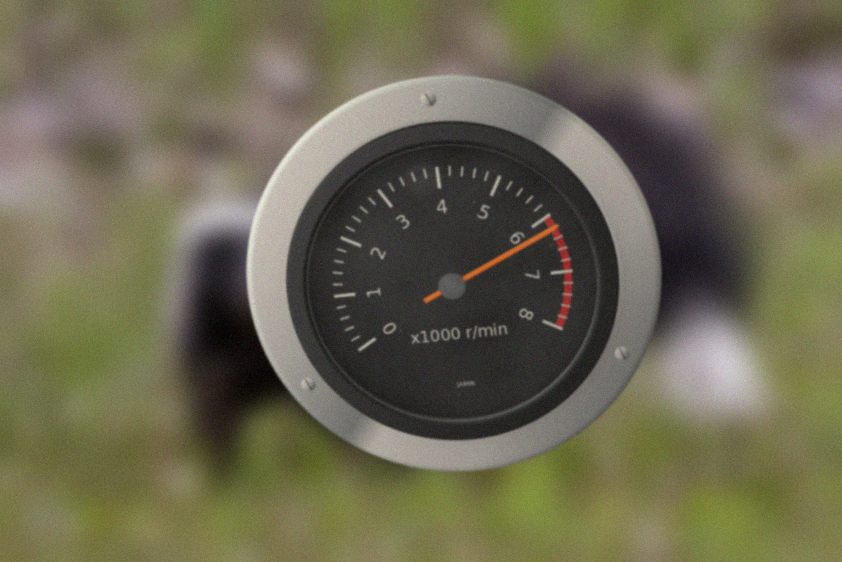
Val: 6200 rpm
